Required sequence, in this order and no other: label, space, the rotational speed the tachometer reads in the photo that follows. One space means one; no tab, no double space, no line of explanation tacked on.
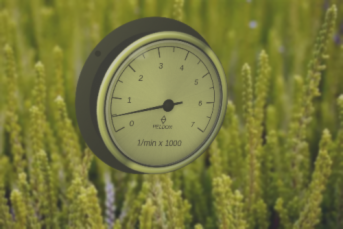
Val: 500 rpm
